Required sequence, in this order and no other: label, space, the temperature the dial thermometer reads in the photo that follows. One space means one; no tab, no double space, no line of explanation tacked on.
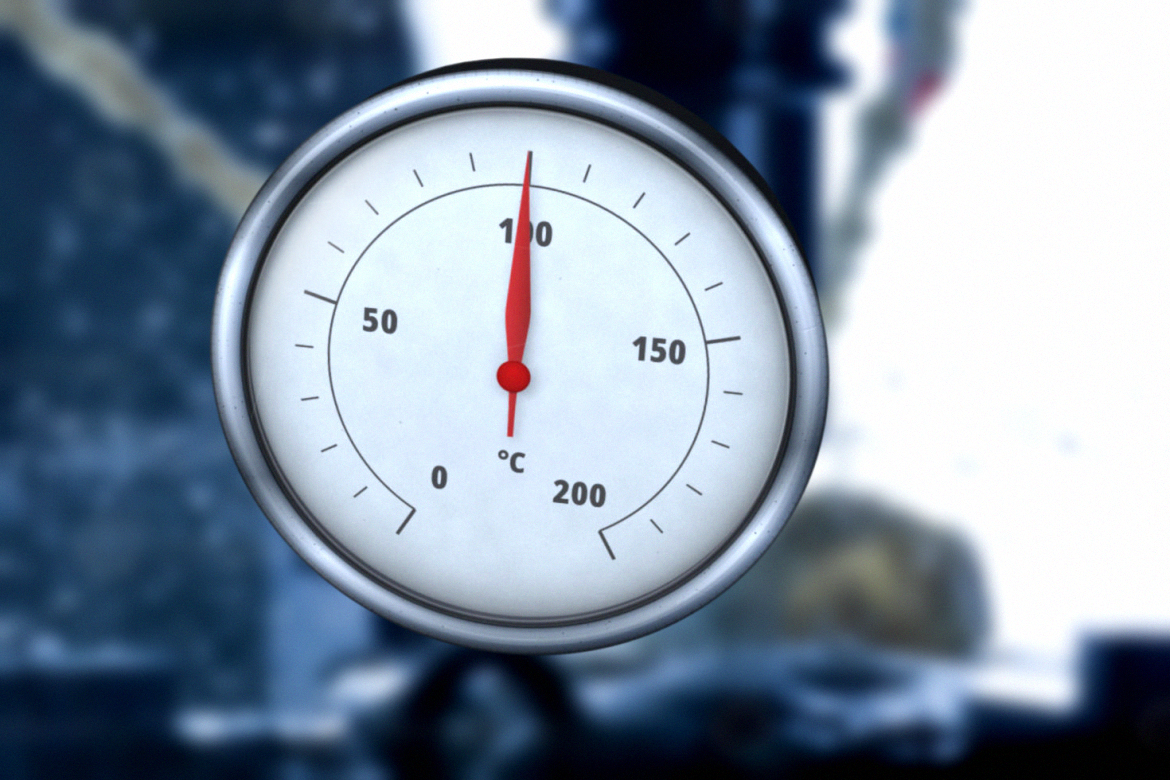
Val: 100 °C
